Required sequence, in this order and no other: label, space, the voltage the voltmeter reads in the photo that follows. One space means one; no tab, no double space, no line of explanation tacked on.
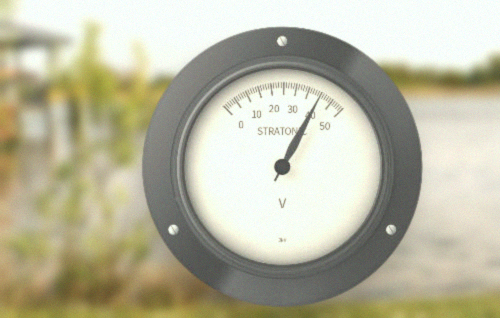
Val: 40 V
